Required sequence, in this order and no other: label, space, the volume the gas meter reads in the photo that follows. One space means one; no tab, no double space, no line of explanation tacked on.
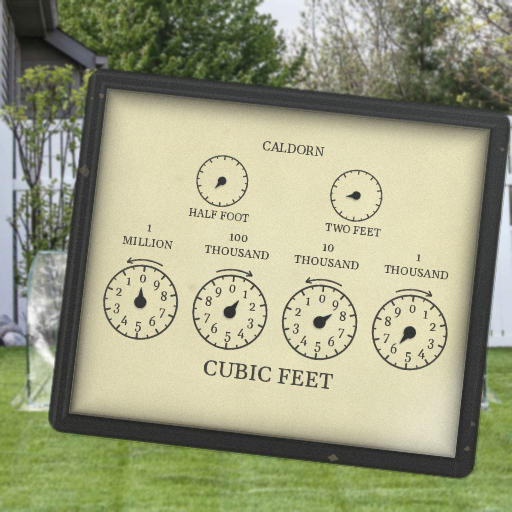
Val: 8600 ft³
